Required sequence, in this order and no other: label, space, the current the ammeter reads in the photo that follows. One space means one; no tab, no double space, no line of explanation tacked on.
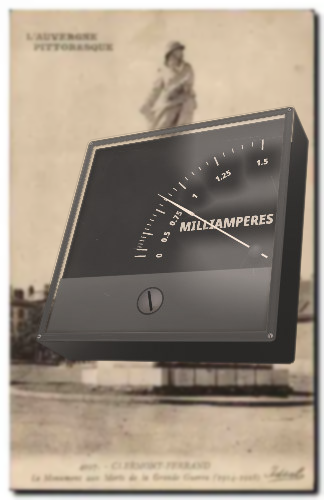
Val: 0.85 mA
